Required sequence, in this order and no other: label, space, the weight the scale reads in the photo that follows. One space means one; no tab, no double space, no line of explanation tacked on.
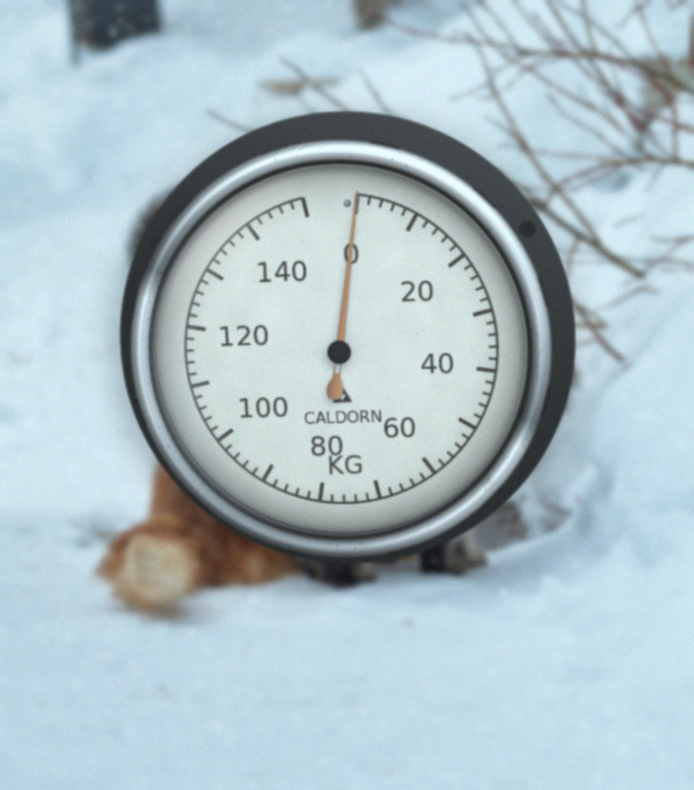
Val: 0 kg
